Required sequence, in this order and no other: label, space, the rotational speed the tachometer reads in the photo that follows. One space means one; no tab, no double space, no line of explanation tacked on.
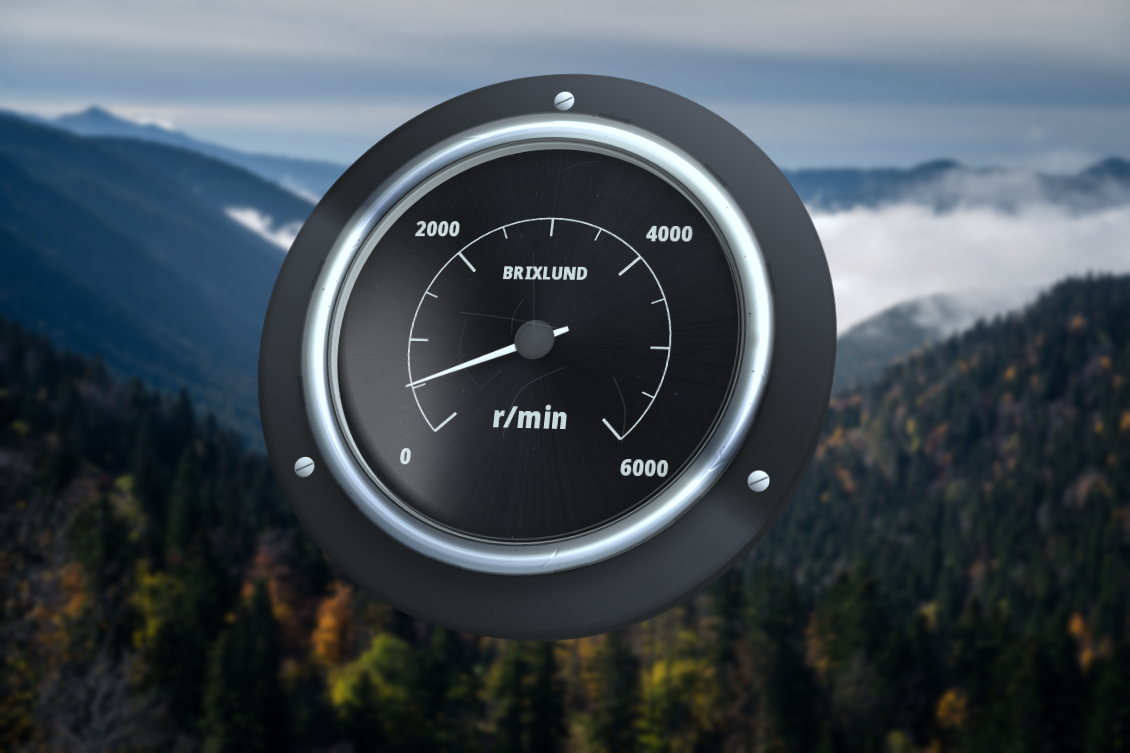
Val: 500 rpm
